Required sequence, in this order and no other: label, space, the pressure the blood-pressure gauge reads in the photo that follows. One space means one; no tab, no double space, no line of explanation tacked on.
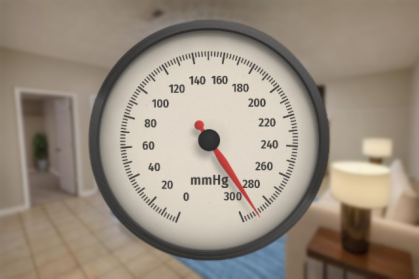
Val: 290 mmHg
